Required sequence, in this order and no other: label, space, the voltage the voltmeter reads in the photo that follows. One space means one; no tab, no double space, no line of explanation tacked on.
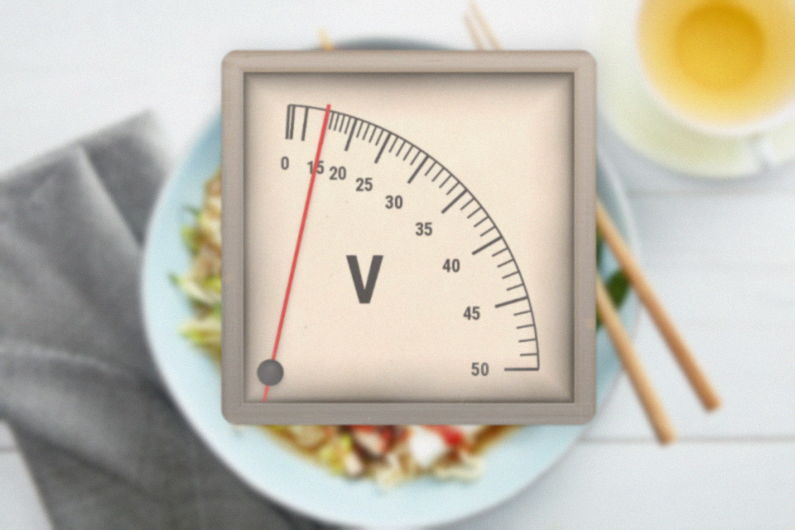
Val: 15 V
